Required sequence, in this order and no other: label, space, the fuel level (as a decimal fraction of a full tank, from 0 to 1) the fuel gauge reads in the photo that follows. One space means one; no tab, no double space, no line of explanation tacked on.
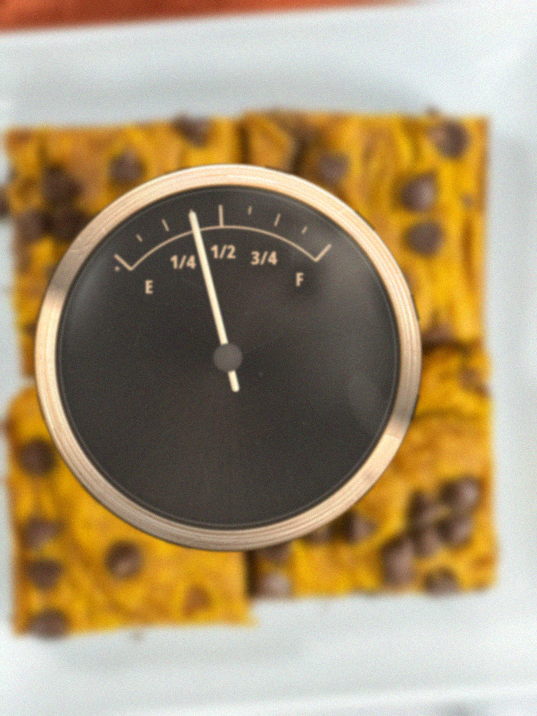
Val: 0.375
